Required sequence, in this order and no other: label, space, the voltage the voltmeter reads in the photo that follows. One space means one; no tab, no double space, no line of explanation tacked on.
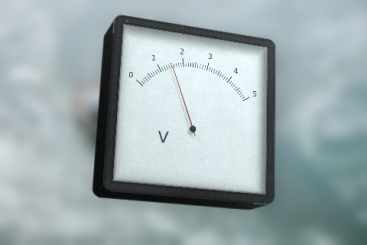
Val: 1.5 V
